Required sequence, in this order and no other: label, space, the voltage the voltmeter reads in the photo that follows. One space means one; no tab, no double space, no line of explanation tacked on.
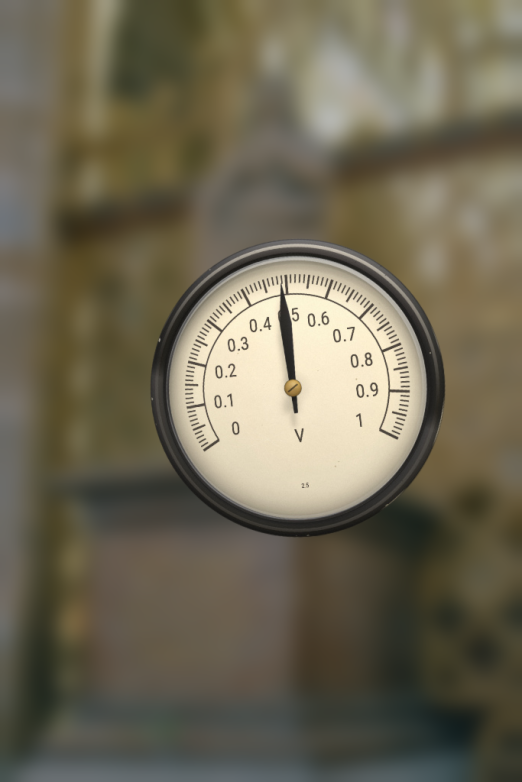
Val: 0.49 V
